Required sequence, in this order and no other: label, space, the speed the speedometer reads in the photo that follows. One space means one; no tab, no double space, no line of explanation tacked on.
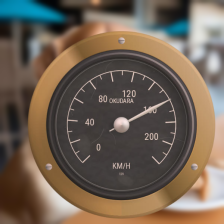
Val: 160 km/h
